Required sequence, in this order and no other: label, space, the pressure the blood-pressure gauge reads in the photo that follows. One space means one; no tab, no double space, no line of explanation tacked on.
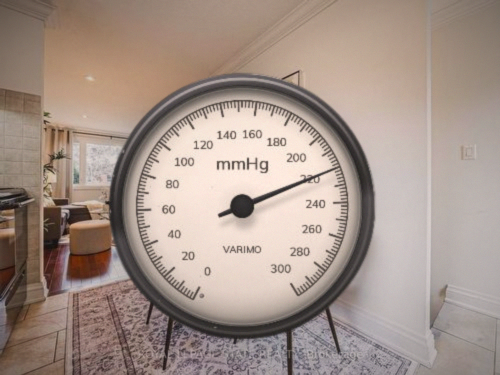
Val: 220 mmHg
